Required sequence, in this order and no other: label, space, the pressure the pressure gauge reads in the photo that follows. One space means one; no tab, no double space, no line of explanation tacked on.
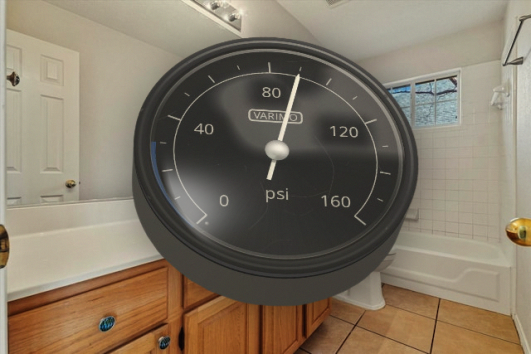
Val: 90 psi
